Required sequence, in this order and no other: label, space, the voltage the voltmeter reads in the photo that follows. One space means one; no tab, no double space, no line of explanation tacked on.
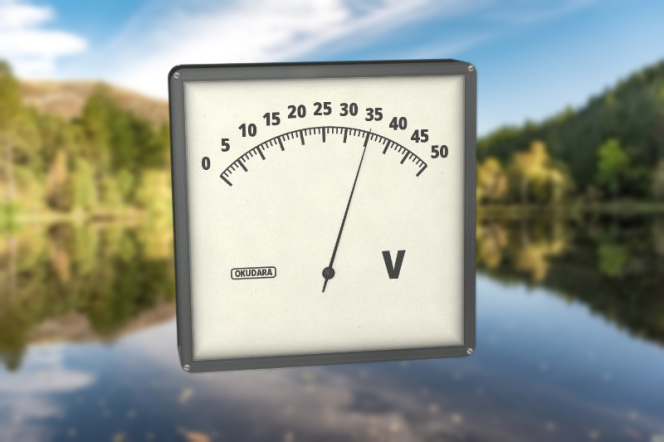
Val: 35 V
